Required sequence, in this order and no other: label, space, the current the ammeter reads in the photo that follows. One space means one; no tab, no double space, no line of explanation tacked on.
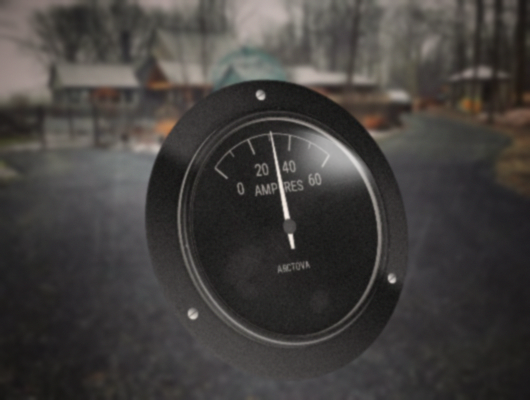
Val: 30 A
